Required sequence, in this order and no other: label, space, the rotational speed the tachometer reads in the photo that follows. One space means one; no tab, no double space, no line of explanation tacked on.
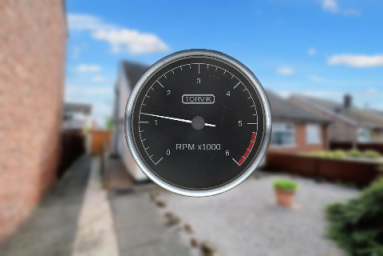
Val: 1200 rpm
